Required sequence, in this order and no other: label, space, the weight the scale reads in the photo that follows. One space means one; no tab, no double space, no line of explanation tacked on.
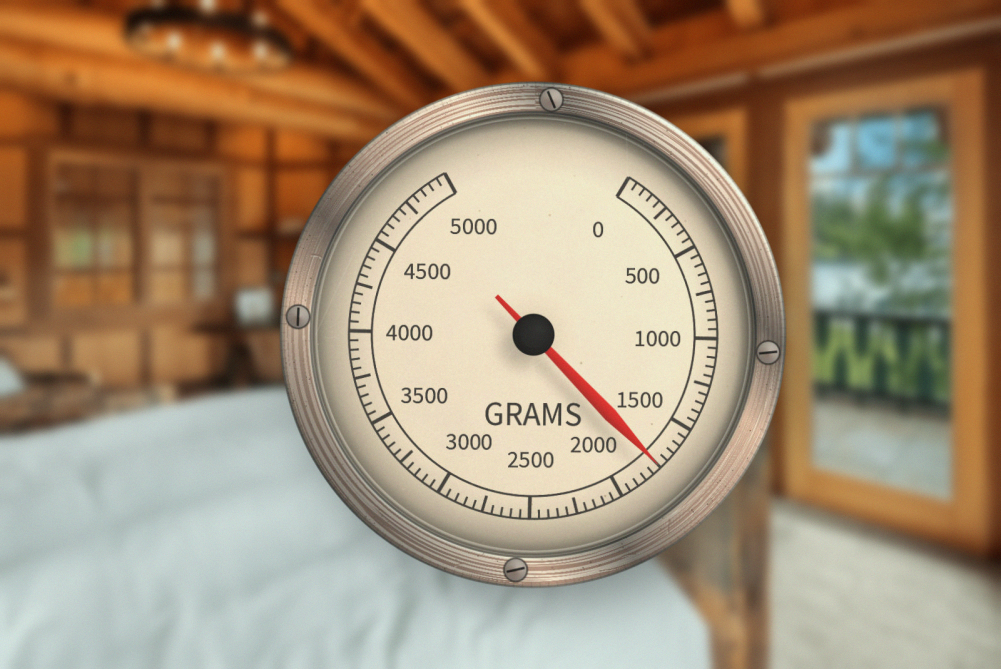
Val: 1750 g
